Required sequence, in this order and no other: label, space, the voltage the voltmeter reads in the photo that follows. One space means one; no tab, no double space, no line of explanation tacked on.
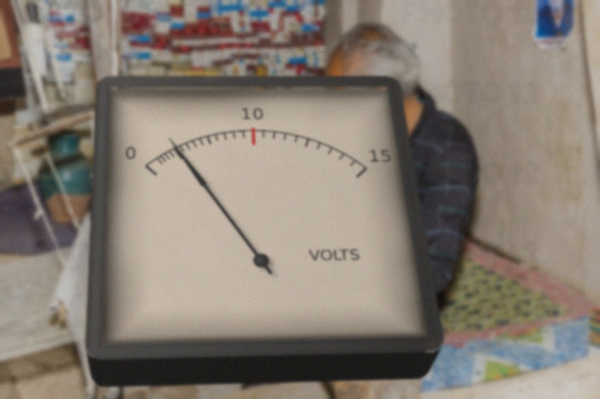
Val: 5 V
